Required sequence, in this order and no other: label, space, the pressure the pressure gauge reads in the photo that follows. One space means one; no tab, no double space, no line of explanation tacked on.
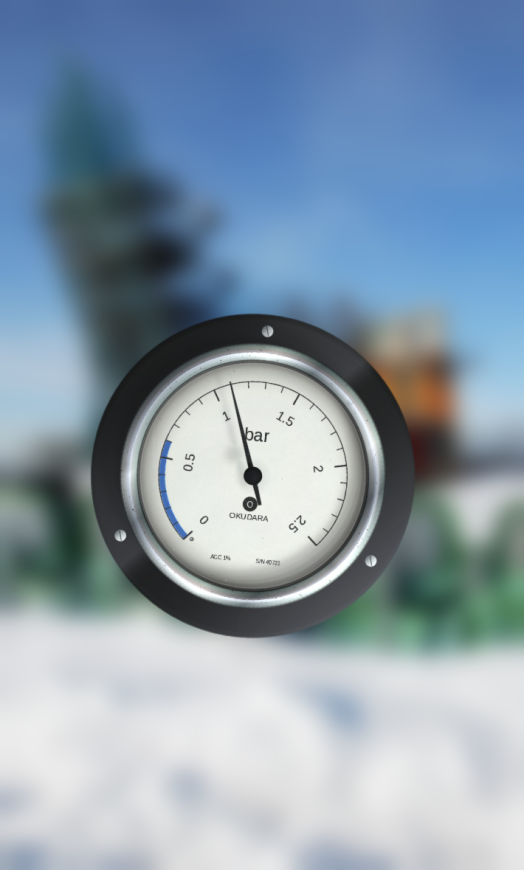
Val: 1.1 bar
